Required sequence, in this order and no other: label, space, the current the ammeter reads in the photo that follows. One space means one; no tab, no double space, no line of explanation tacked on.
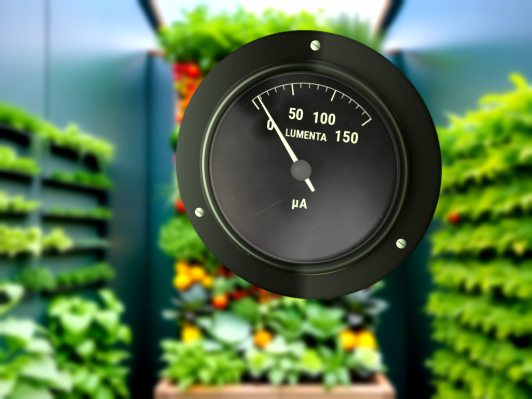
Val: 10 µA
